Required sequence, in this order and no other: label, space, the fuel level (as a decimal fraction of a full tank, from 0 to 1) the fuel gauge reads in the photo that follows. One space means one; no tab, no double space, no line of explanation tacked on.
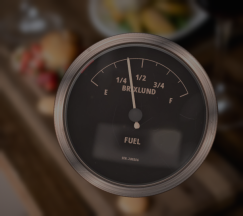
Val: 0.375
